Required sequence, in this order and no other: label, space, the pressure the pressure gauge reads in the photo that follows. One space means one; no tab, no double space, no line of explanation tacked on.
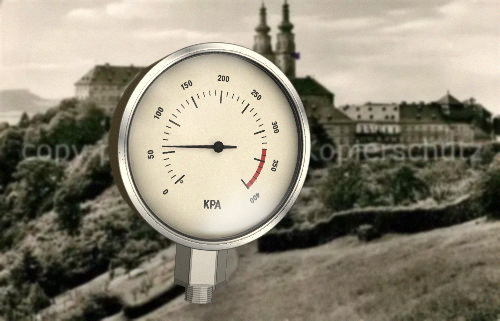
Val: 60 kPa
